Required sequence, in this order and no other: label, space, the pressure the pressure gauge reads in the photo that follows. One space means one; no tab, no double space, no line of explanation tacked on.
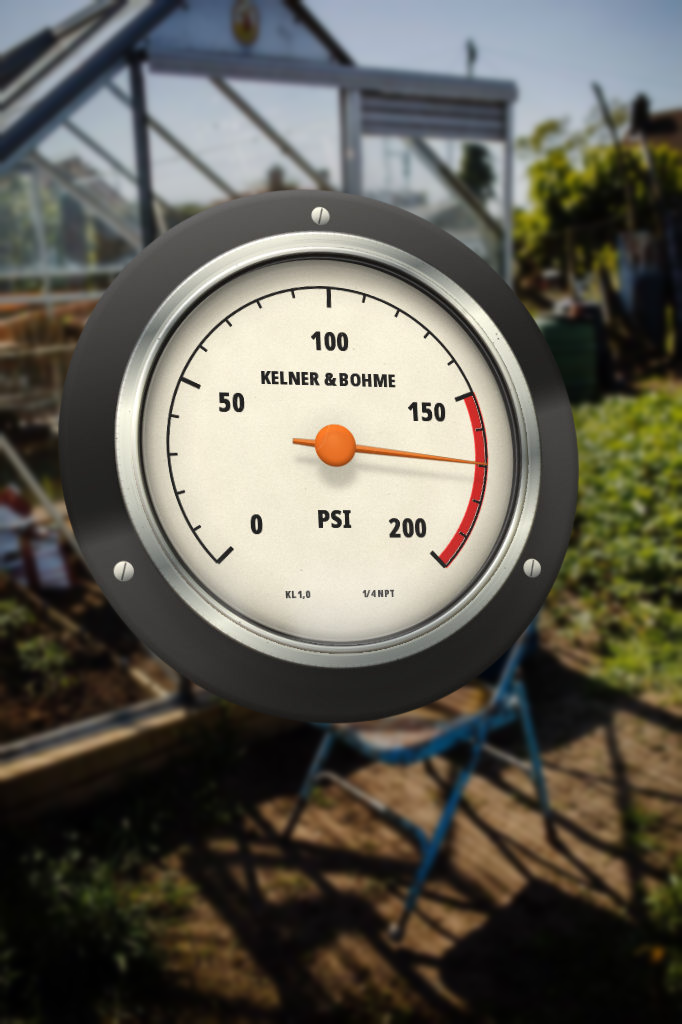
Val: 170 psi
